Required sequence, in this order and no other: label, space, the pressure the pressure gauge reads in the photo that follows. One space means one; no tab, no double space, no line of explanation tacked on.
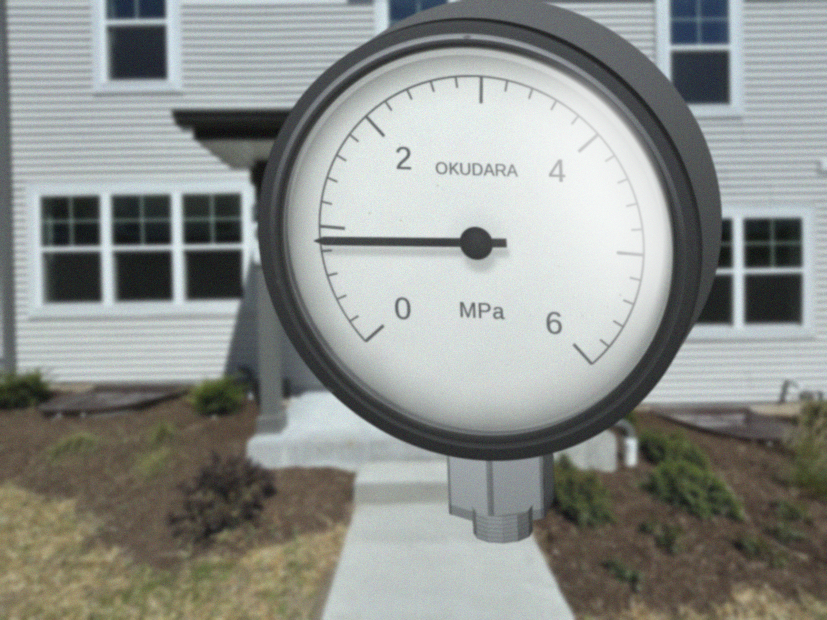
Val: 0.9 MPa
